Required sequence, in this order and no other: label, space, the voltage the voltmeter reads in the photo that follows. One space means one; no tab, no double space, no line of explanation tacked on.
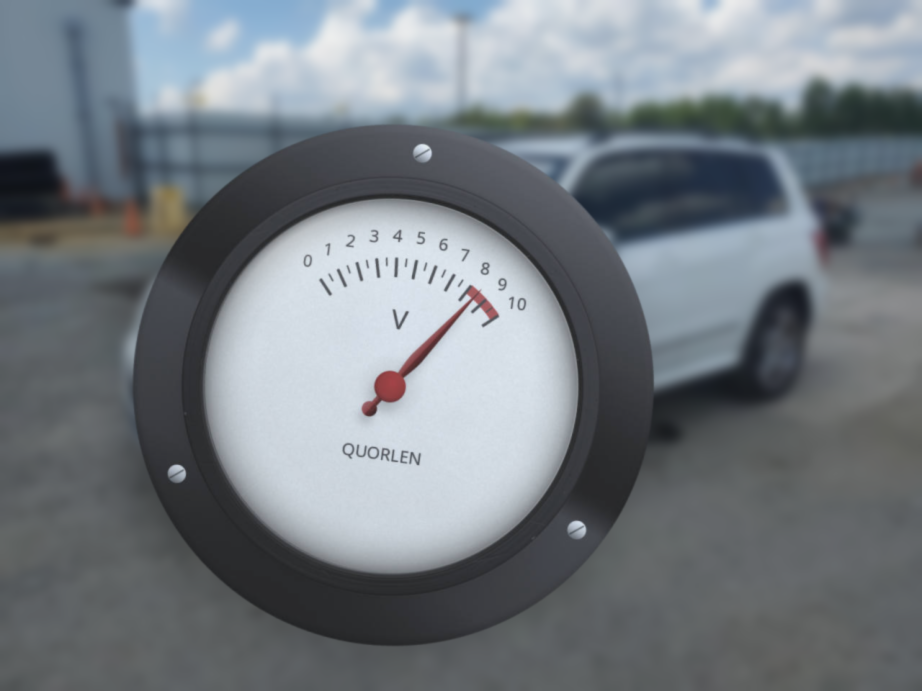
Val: 8.5 V
